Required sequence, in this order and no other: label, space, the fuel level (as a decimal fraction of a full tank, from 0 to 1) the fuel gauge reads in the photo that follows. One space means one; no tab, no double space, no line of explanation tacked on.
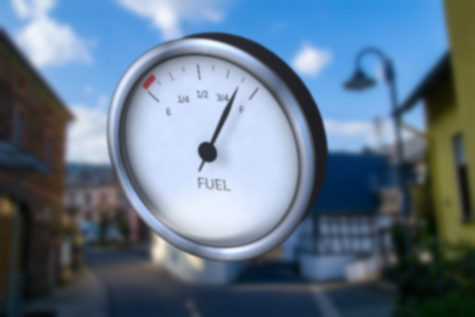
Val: 0.875
